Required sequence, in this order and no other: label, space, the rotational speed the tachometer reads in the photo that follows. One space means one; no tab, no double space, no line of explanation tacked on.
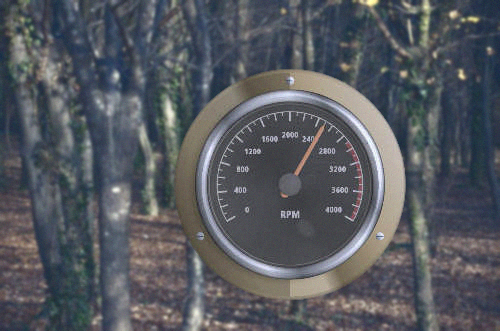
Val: 2500 rpm
